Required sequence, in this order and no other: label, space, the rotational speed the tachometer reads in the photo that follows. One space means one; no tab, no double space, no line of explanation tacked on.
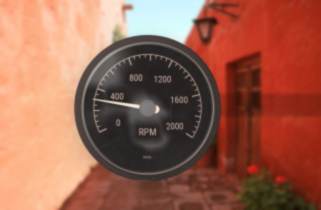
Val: 300 rpm
